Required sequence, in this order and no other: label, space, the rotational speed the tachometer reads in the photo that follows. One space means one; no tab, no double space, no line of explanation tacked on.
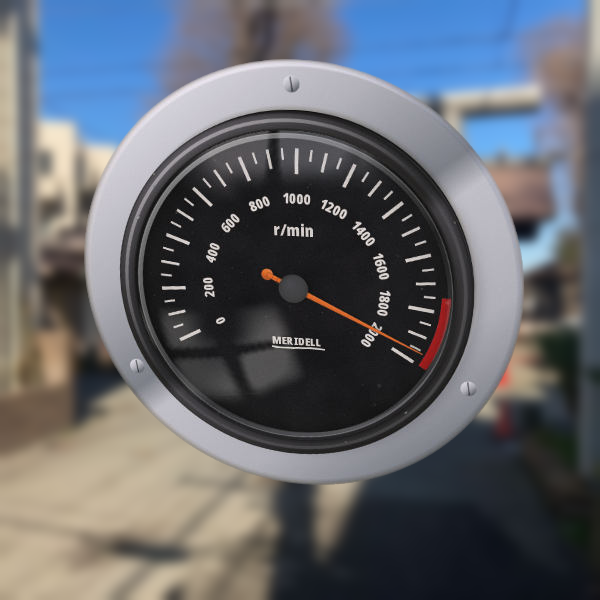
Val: 1950 rpm
